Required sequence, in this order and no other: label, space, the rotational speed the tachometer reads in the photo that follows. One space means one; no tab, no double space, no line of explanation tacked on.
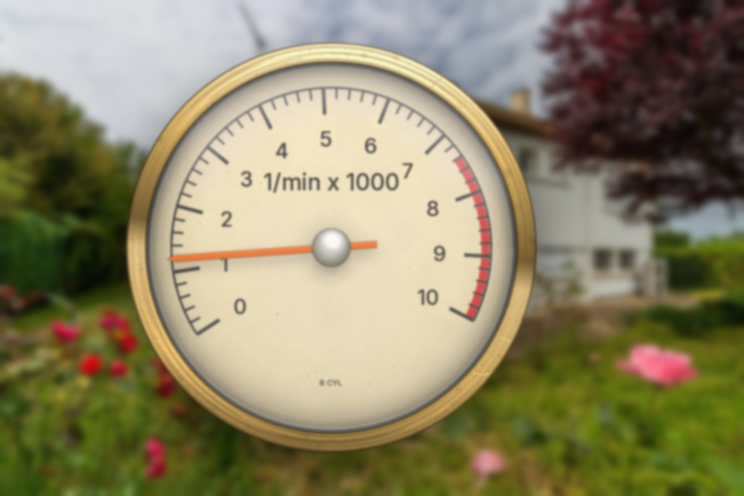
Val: 1200 rpm
